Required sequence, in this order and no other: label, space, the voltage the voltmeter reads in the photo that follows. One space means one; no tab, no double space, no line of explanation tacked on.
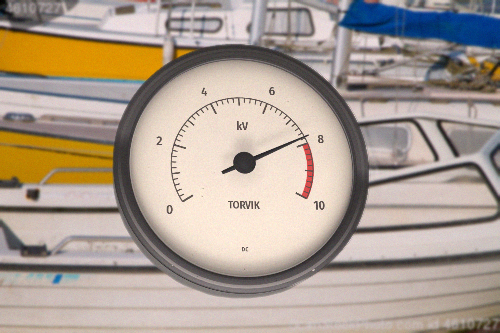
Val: 7.8 kV
